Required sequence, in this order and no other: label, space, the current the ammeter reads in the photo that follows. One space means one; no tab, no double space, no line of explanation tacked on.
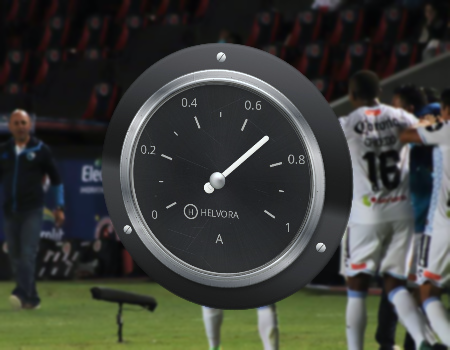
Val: 0.7 A
